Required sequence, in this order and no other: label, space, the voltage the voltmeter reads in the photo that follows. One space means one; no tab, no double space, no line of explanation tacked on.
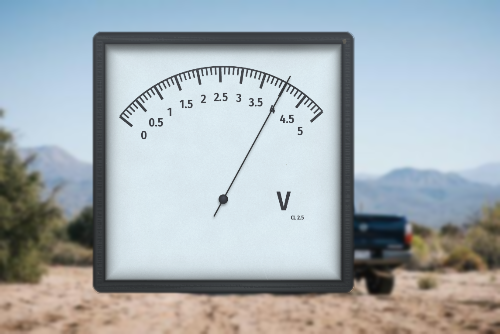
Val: 4 V
